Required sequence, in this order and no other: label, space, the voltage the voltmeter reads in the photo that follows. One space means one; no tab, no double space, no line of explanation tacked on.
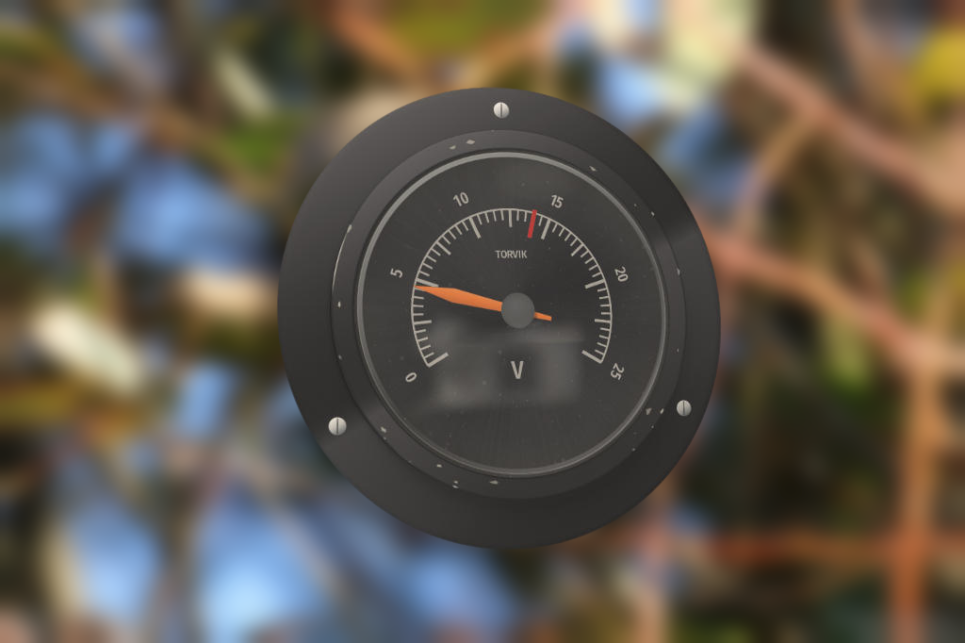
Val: 4.5 V
